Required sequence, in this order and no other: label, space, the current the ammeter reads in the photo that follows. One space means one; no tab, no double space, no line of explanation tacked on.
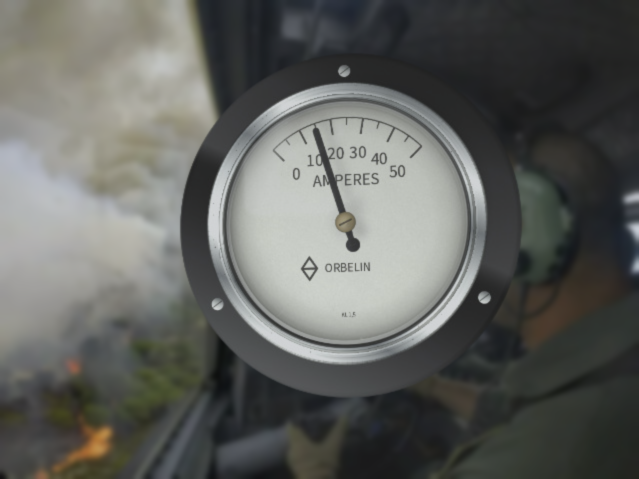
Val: 15 A
